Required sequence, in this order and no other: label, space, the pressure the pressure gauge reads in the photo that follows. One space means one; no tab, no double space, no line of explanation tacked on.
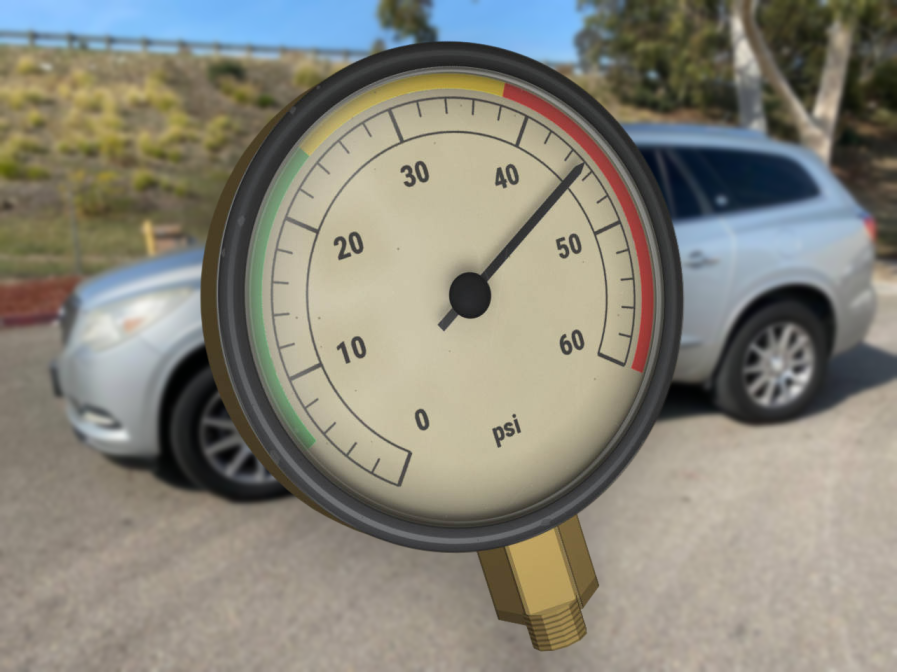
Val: 45 psi
